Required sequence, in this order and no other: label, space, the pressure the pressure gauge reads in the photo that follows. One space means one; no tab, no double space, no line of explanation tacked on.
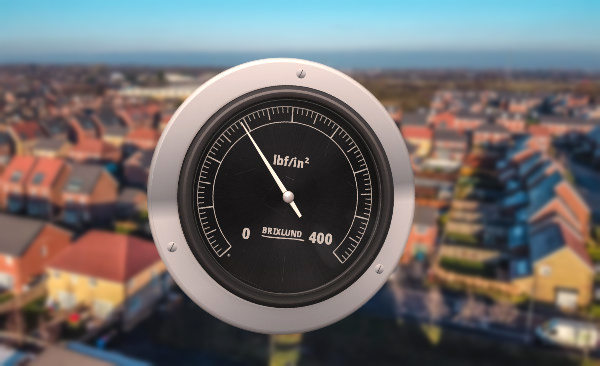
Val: 145 psi
